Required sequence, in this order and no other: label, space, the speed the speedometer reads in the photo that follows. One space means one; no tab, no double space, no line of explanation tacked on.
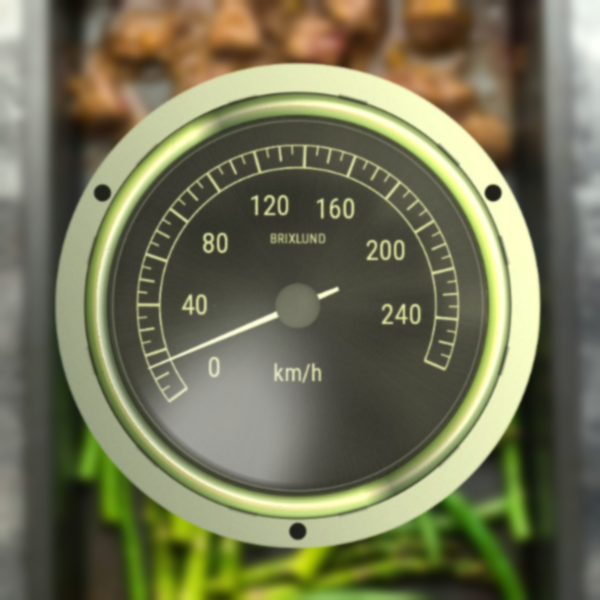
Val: 15 km/h
